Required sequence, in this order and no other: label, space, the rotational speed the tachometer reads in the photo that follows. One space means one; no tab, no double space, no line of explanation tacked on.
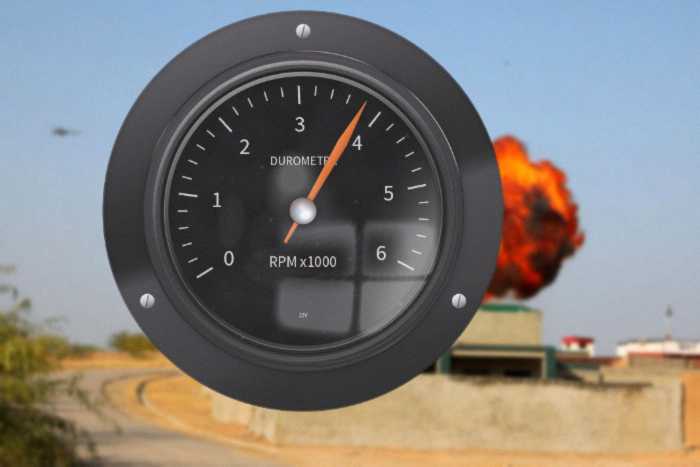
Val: 3800 rpm
